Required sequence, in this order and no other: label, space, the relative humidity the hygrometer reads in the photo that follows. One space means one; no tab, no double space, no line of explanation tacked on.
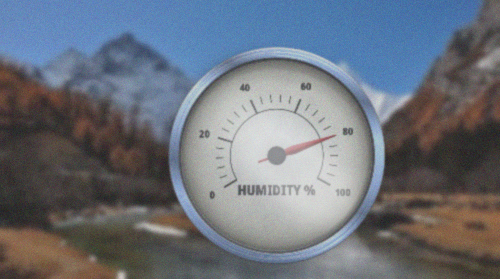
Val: 80 %
